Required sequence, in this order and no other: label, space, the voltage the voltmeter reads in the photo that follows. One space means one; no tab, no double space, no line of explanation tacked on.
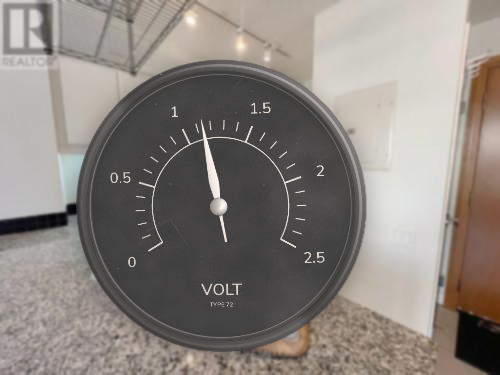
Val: 1.15 V
